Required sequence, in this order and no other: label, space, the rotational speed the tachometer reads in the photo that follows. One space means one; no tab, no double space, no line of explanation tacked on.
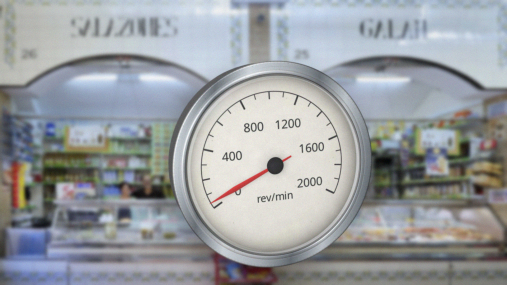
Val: 50 rpm
